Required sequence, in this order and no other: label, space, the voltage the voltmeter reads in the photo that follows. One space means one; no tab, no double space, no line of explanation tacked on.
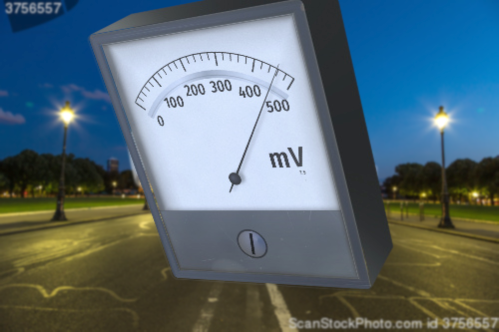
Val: 460 mV
